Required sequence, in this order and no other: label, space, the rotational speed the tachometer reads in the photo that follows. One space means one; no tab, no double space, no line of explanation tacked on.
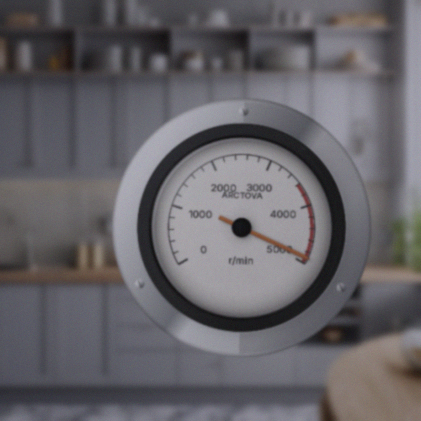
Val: 4900 rpm
